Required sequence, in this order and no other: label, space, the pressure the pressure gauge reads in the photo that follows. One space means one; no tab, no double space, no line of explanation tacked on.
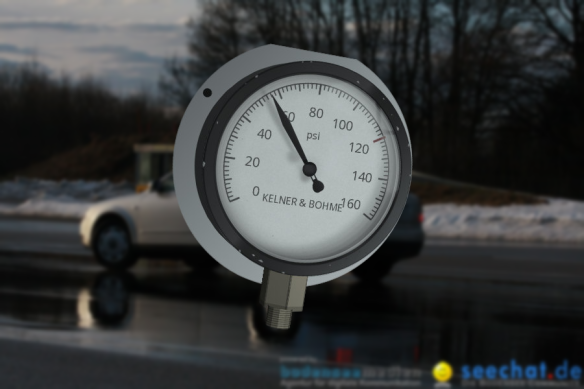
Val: 56 psi
